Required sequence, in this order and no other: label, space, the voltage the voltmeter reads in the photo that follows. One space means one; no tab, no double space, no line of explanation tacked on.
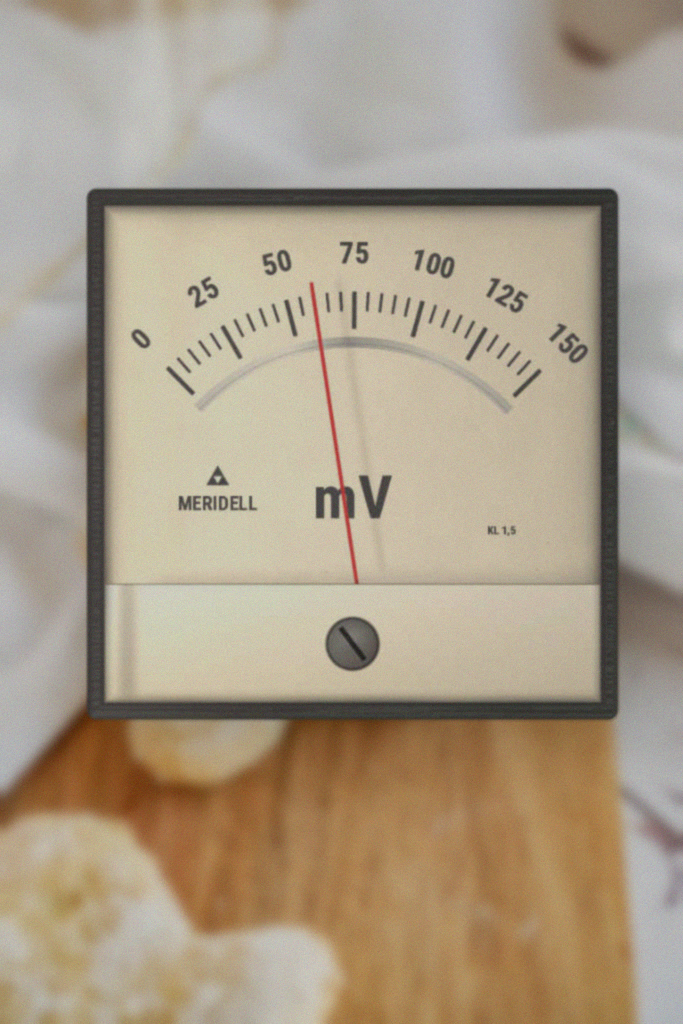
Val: 60 mV
